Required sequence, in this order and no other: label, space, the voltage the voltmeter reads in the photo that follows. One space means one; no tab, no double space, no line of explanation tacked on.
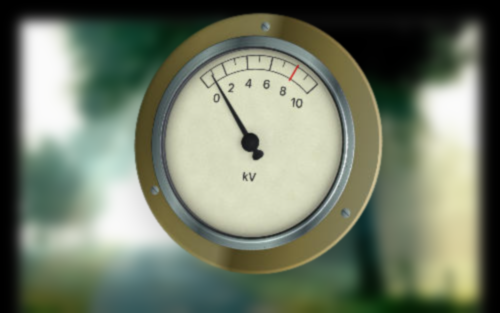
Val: 1 kV
